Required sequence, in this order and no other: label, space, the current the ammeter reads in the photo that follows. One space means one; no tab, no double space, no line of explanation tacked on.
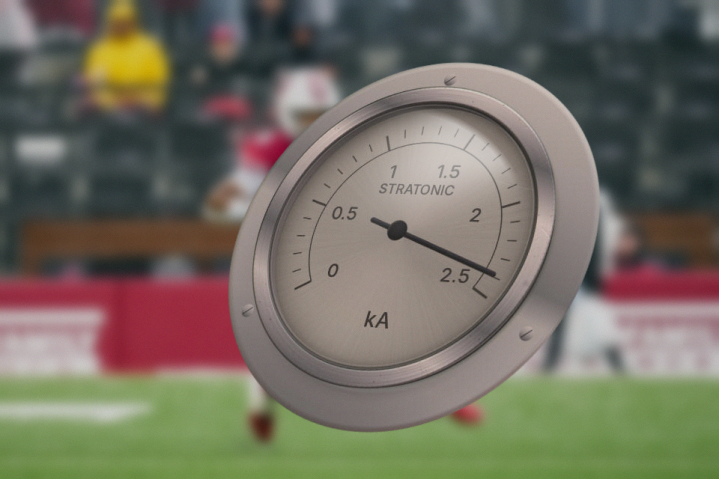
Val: 2.4 kA
